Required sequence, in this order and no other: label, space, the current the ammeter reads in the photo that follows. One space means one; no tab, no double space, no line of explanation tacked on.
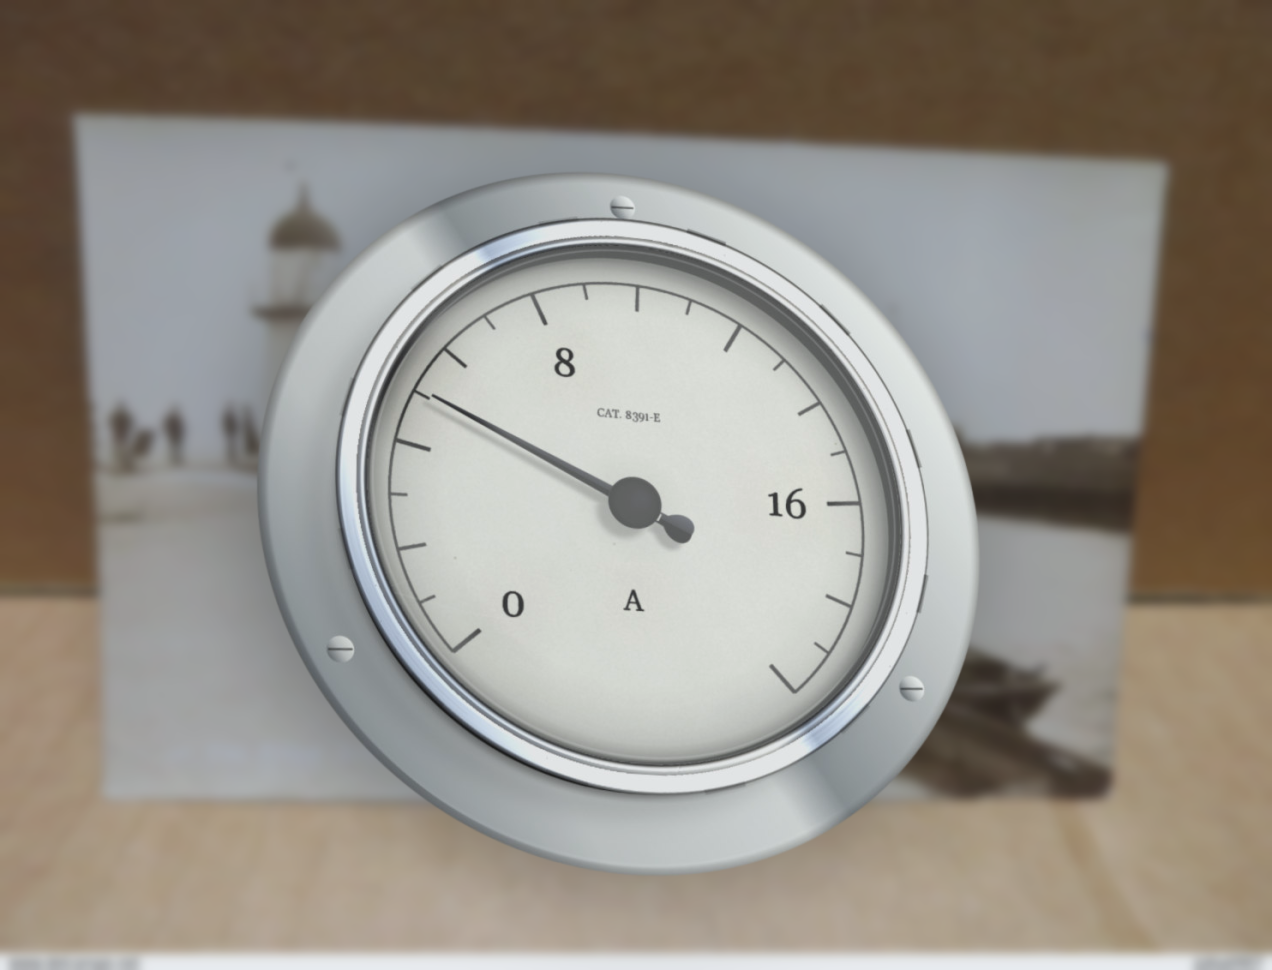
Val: 5 A
